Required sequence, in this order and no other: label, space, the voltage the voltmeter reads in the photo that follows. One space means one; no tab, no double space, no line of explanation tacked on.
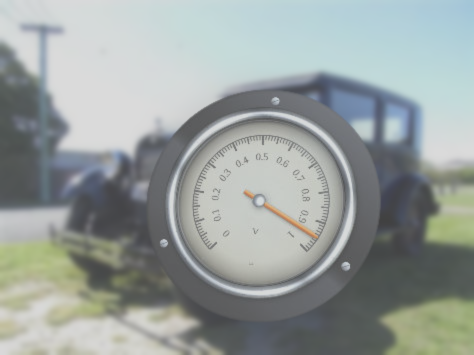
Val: 0.95 V
